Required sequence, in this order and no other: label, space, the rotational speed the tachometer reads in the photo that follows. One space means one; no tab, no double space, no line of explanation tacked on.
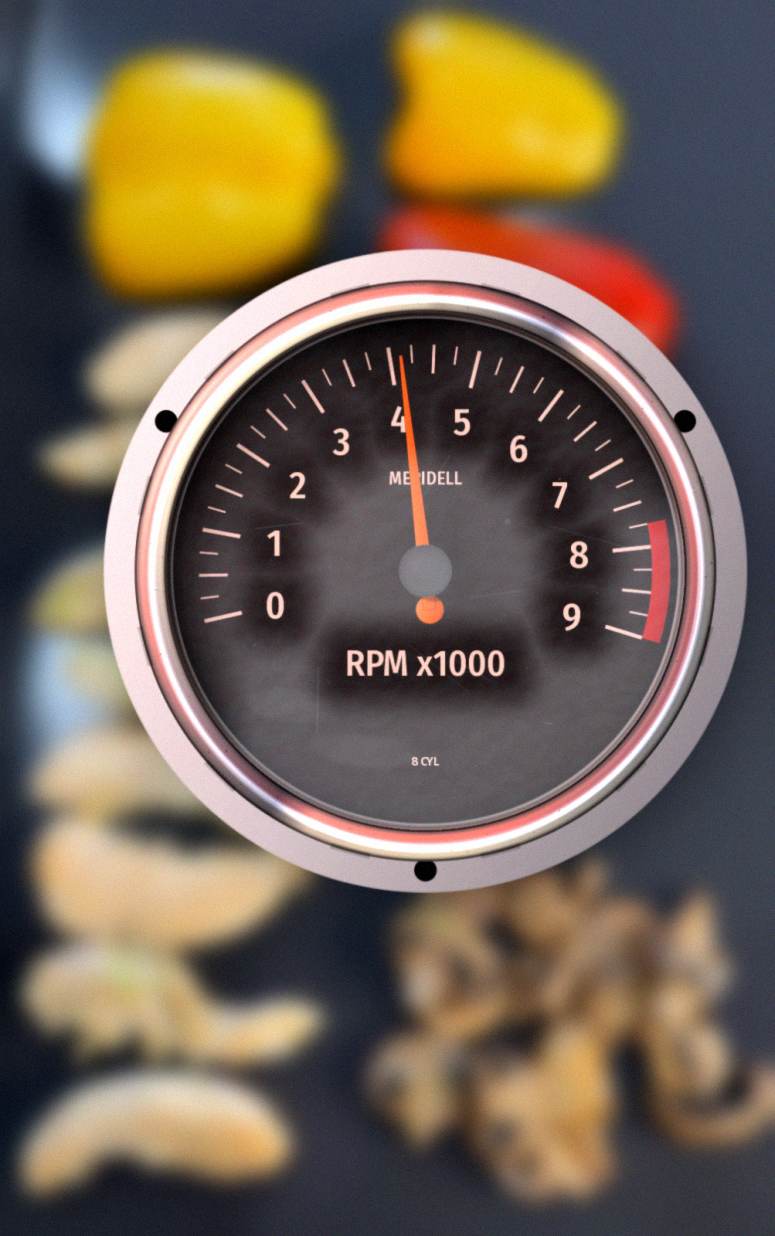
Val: 4125 rpm
